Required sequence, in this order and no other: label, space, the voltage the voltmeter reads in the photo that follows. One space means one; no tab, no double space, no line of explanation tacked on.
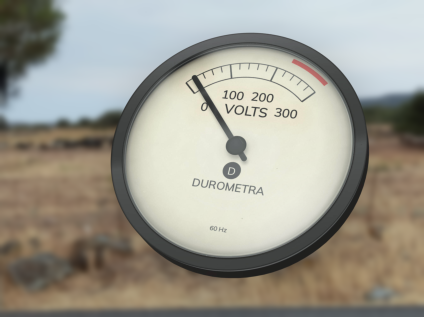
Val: 20 V
